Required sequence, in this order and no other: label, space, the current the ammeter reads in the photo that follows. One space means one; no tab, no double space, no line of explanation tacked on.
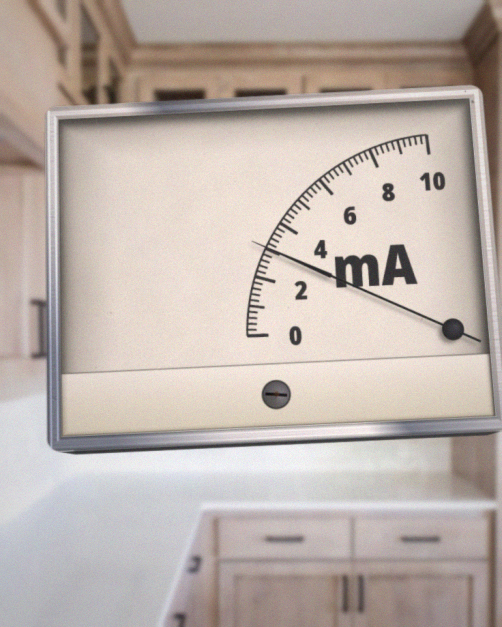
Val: 3 mA
